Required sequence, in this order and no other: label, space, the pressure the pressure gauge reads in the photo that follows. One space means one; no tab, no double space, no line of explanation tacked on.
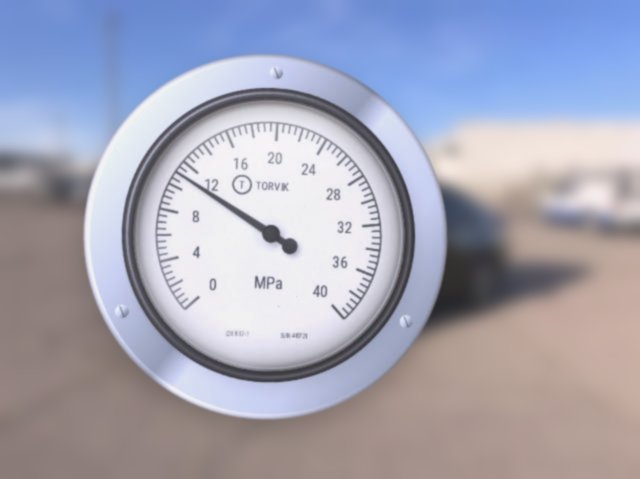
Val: 11 MPa
